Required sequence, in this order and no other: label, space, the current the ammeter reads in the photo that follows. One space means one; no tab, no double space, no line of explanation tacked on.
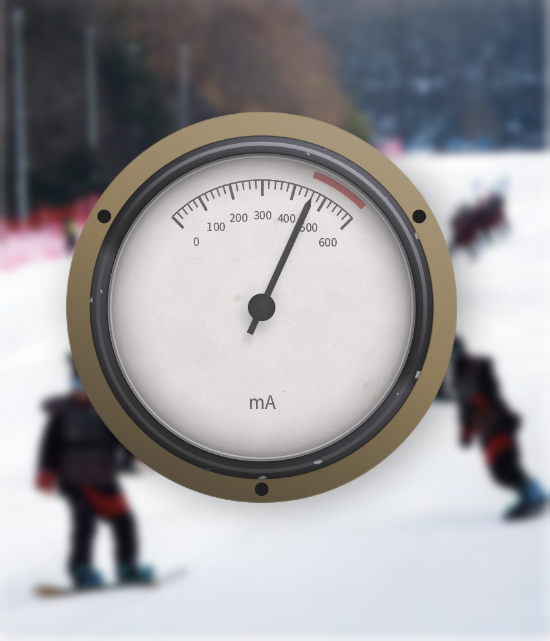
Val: 460 mA
